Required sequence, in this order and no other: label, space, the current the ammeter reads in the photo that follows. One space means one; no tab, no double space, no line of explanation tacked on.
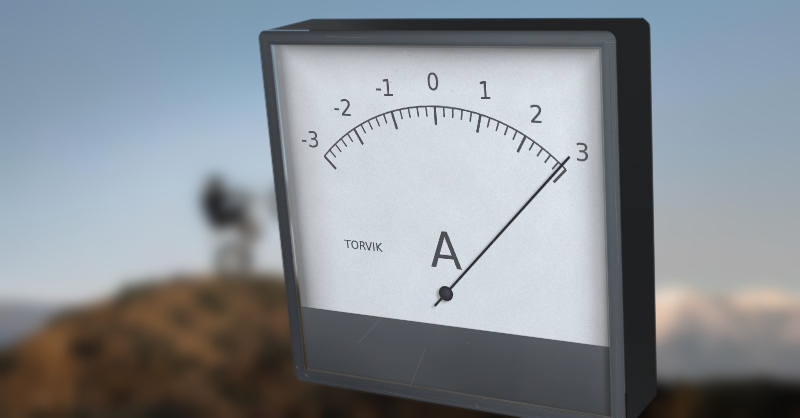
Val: 2.9 A
